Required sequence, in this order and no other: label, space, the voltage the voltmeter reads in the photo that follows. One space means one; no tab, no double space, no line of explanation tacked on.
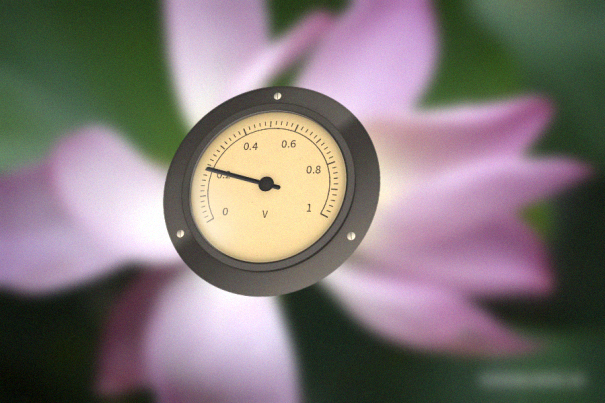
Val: 0.2 V
